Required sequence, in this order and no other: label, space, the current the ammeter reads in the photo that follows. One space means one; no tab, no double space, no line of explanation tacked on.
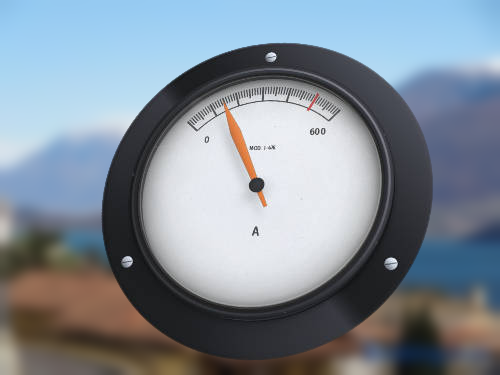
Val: 150 A
